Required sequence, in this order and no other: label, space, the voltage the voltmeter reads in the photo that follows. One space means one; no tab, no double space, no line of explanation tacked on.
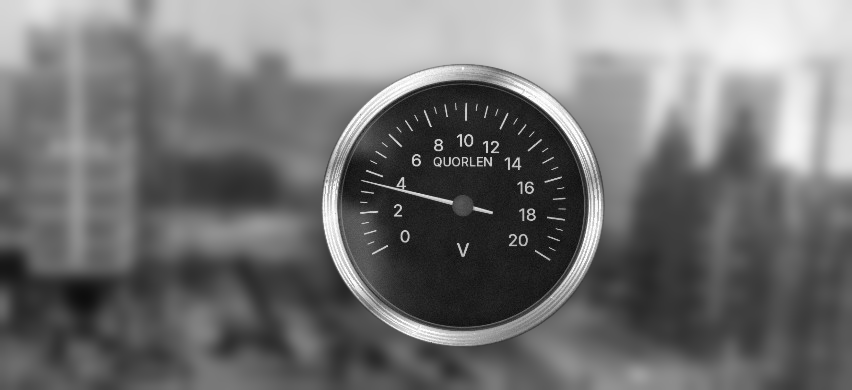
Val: 3.5 V
